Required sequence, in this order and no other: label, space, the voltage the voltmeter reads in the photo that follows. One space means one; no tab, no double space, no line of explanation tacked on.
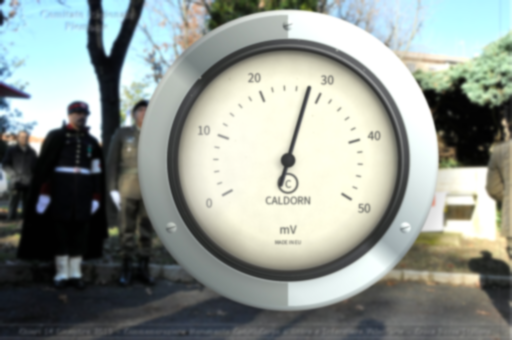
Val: 28 mV
